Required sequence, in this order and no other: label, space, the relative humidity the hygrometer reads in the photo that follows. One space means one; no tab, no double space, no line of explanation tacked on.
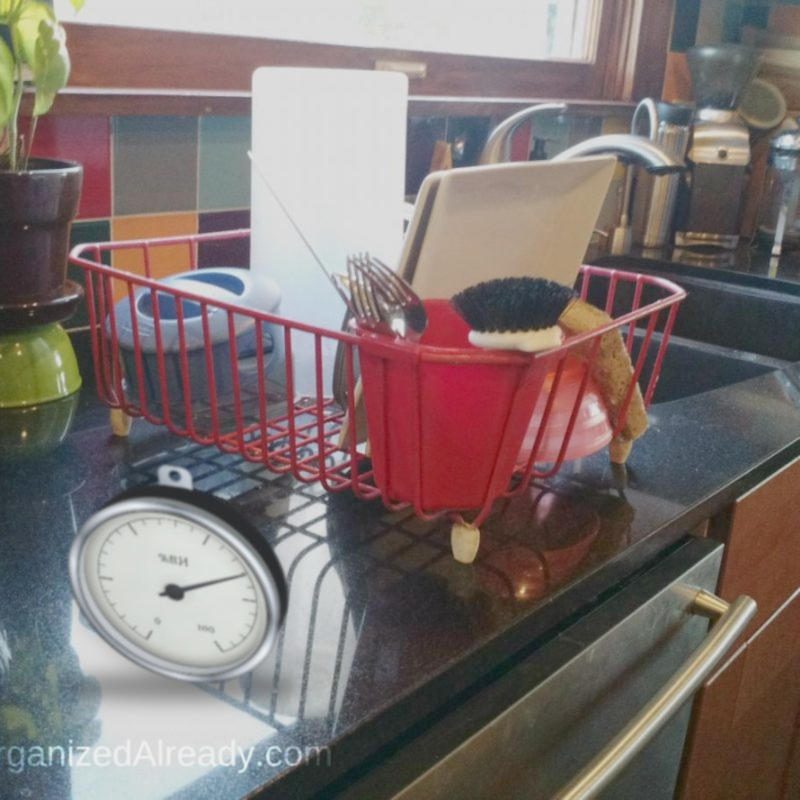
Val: 72 %
